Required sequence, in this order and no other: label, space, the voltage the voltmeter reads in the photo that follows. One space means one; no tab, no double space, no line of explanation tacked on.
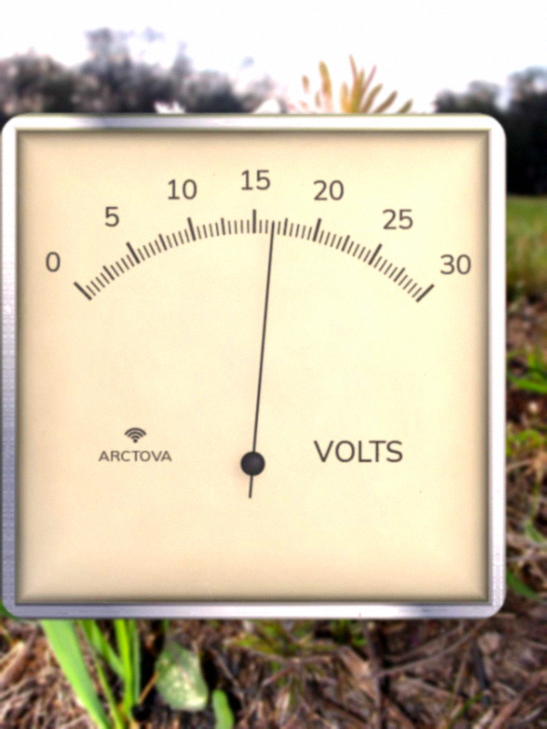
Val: 16.5 V
